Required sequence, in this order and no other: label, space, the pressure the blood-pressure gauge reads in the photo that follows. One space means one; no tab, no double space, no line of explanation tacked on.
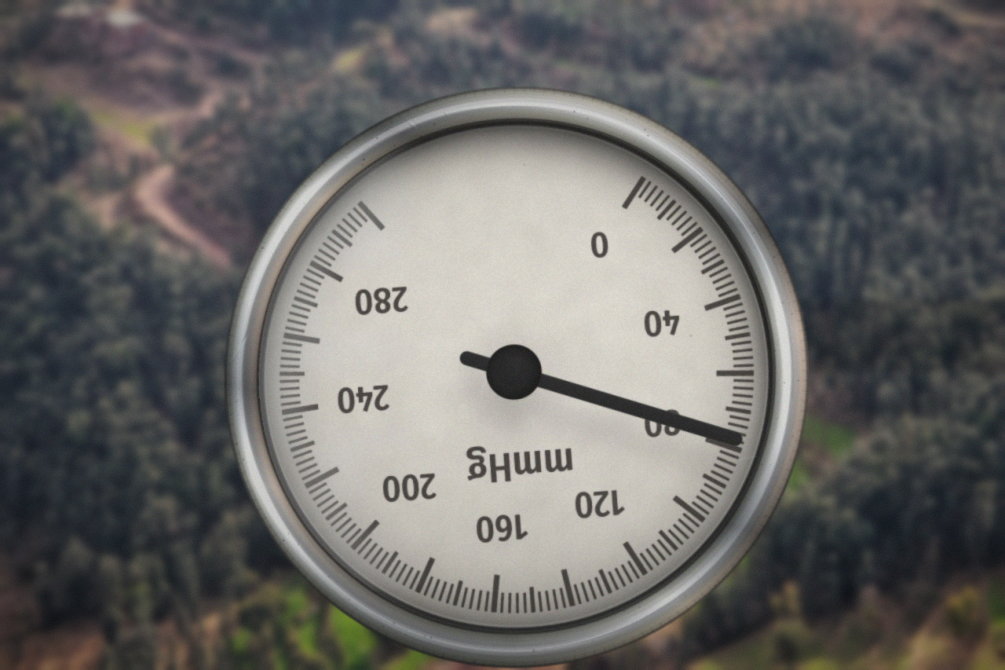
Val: 78 mmHg
